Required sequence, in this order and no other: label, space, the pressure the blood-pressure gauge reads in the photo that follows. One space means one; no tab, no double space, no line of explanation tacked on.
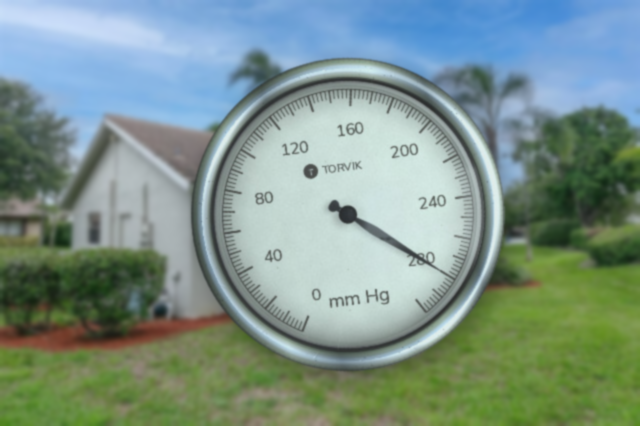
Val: 280 mmHg
